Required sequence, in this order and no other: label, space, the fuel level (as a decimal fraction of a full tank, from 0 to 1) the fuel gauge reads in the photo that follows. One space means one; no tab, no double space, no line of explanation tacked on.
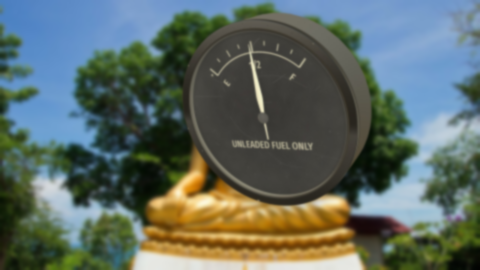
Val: 0.5
